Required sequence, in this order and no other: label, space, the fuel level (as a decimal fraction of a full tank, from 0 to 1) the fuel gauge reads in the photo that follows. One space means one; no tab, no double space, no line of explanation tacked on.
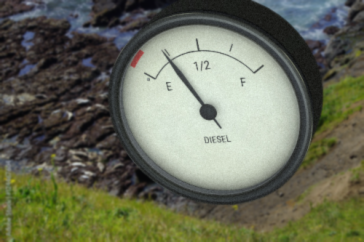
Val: 0.25
